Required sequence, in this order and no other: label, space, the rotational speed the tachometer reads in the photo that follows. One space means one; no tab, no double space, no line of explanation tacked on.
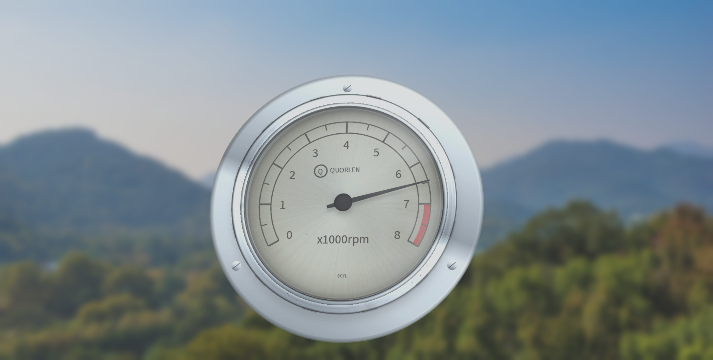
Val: 6500 rpm
